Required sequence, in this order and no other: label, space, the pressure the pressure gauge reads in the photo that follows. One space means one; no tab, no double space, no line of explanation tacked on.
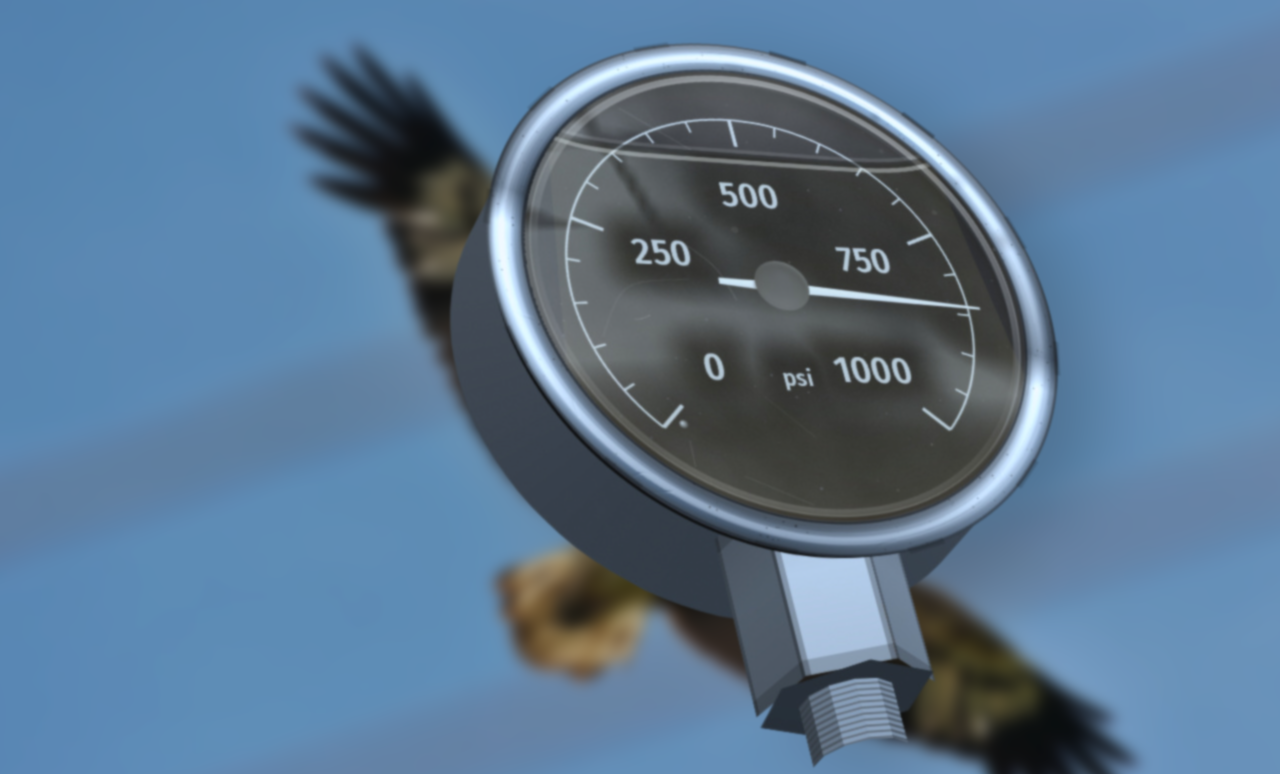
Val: 850 psi
